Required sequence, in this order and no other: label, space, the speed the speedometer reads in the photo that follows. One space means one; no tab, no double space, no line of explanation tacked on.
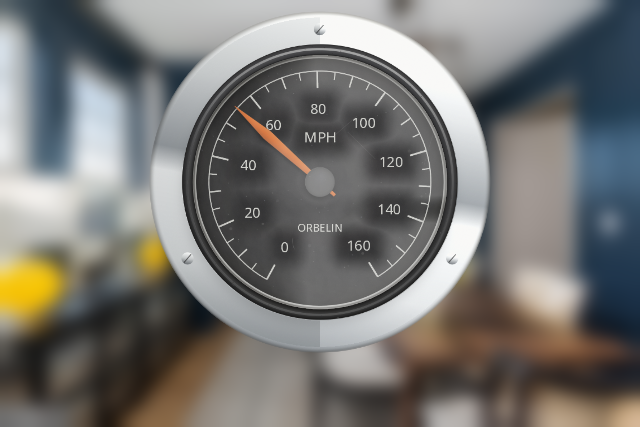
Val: 55 mph
